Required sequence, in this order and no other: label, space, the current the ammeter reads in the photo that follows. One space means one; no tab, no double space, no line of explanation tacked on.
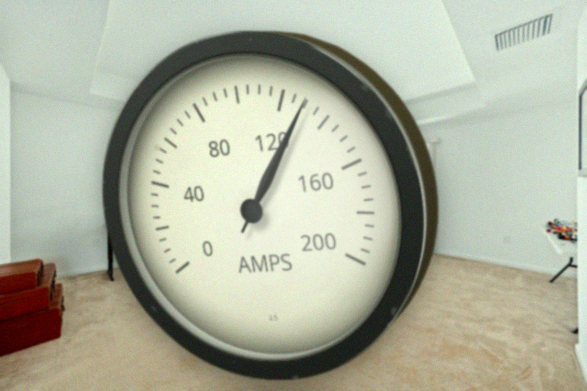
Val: 130 A
